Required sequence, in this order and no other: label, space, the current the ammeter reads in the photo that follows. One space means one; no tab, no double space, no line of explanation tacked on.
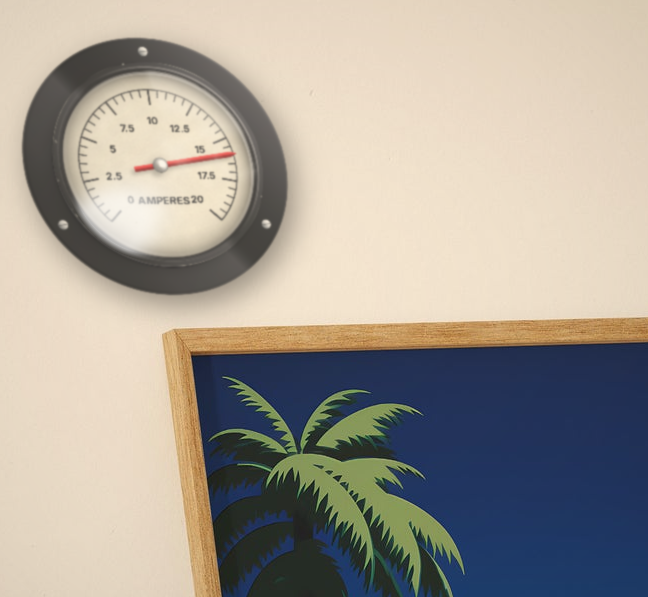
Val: 16 A
